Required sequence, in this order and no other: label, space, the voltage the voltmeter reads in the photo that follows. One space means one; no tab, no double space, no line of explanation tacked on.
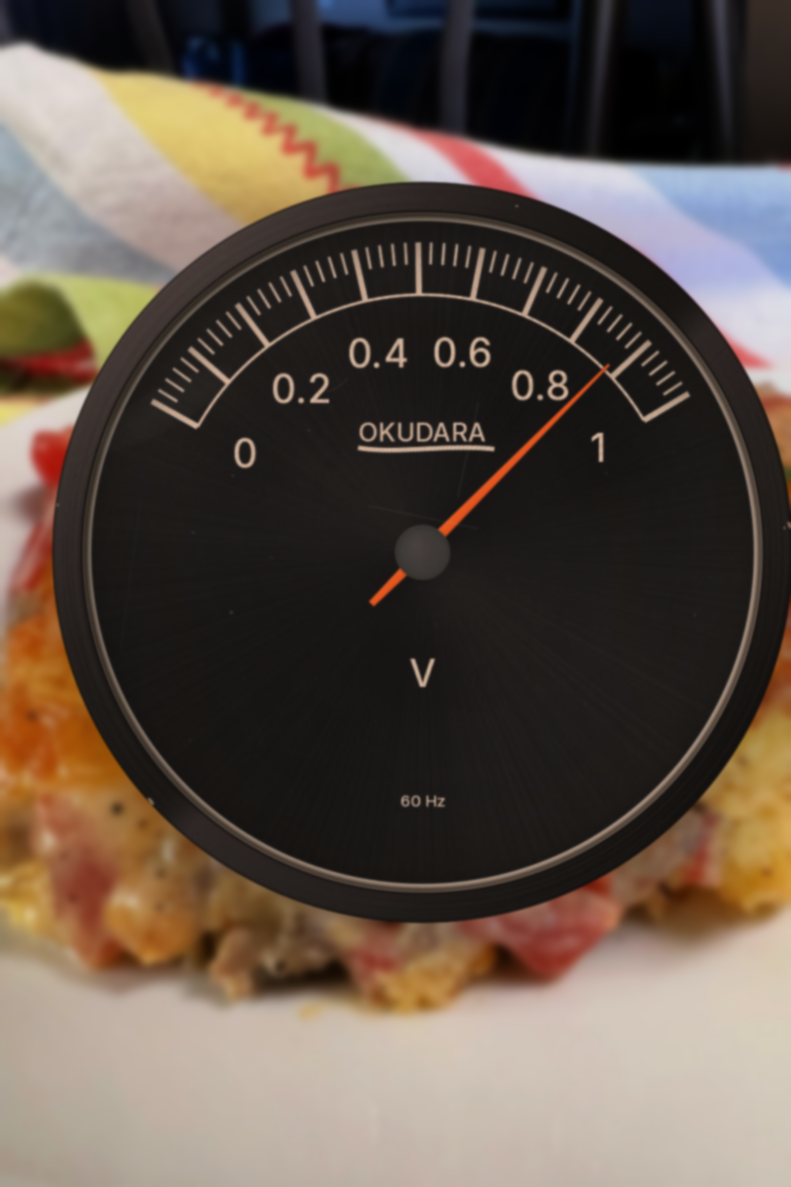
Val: 0.88 V
